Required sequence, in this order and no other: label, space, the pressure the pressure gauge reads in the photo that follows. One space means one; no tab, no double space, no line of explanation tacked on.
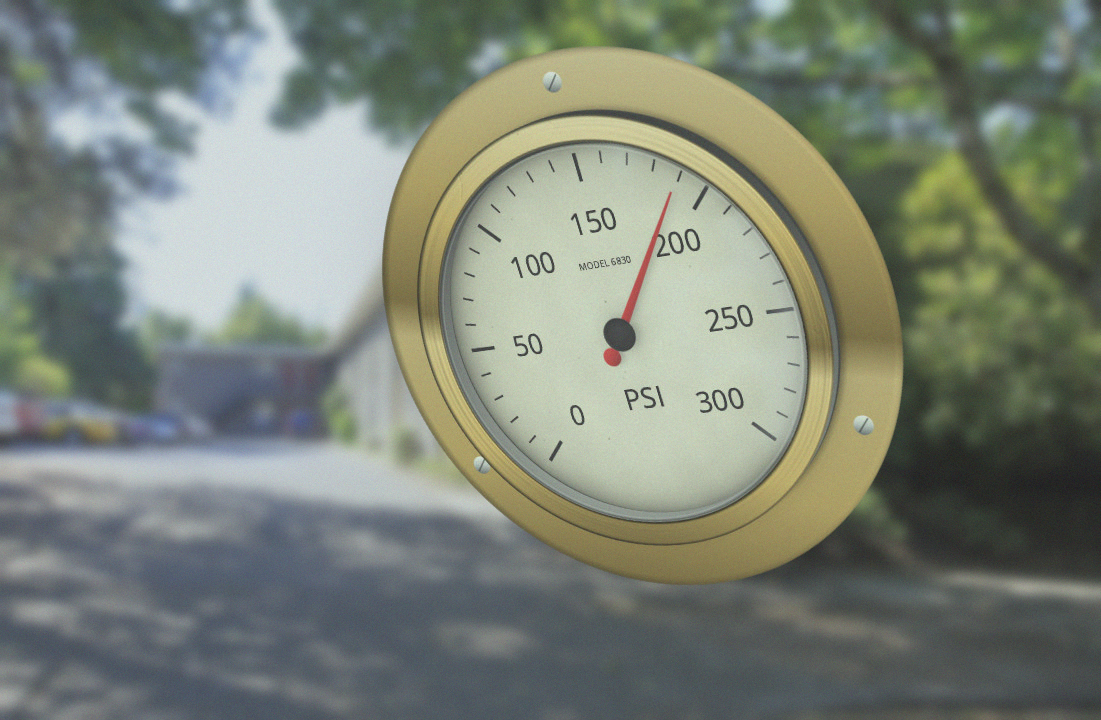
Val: 190 psi
